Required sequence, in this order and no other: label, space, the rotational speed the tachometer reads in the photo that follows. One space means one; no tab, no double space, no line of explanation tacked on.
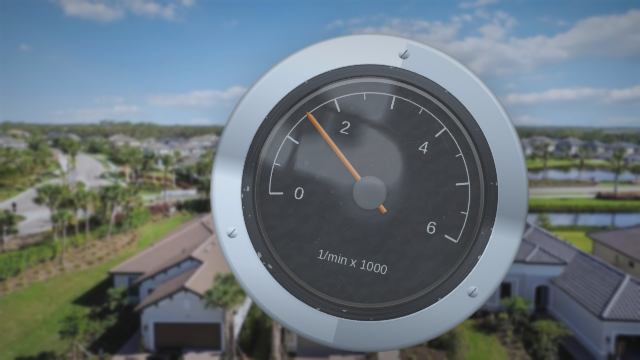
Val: 1500 rpm
